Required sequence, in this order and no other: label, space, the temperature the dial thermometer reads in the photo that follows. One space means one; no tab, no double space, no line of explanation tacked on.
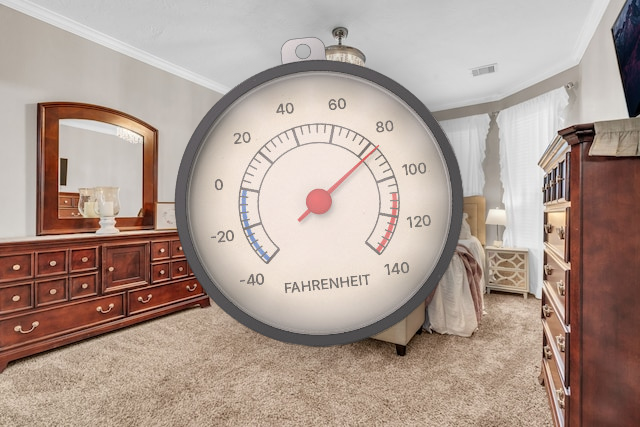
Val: 84 °F
